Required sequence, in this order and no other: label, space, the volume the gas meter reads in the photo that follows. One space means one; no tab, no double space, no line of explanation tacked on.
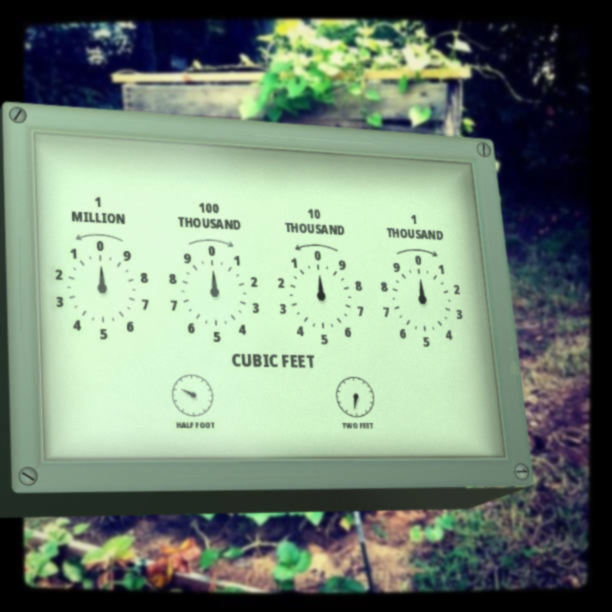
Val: 0 ft³
